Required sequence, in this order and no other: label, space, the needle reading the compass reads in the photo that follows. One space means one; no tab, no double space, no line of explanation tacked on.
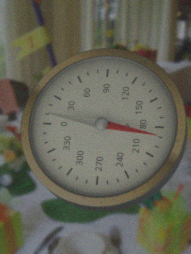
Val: 190 °
